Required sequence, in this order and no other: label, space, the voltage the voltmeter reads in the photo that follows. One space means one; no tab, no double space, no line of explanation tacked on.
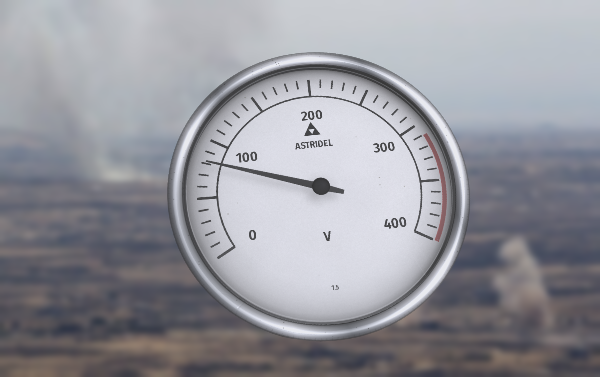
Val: 80 V
